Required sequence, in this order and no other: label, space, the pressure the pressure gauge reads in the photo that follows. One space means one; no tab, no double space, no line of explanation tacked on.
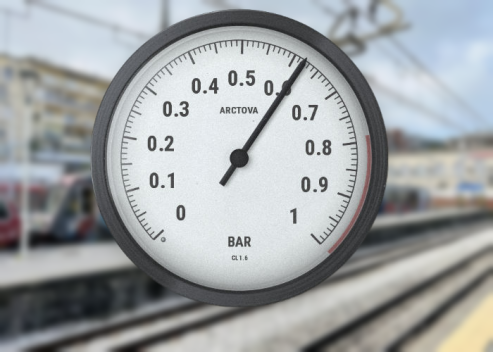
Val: 0.62 bar
